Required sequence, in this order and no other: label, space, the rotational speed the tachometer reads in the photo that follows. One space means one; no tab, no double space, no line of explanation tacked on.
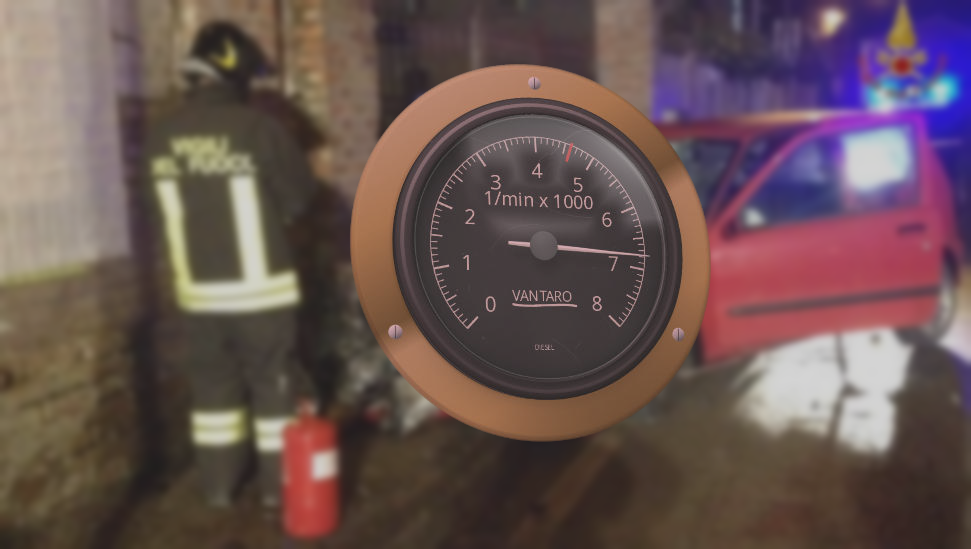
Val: 6800 rpm
